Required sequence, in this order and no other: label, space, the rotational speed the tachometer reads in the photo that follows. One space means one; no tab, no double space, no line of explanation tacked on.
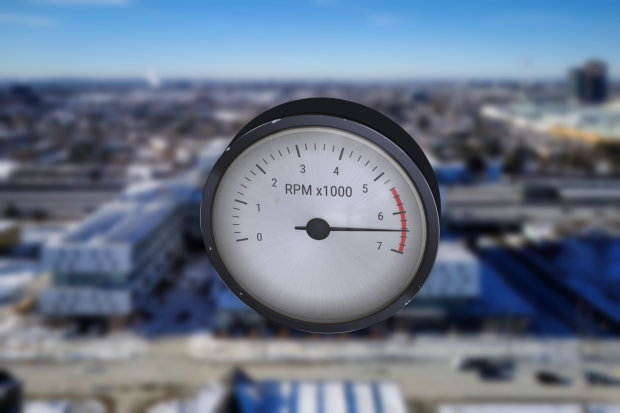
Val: 6400 rpm
